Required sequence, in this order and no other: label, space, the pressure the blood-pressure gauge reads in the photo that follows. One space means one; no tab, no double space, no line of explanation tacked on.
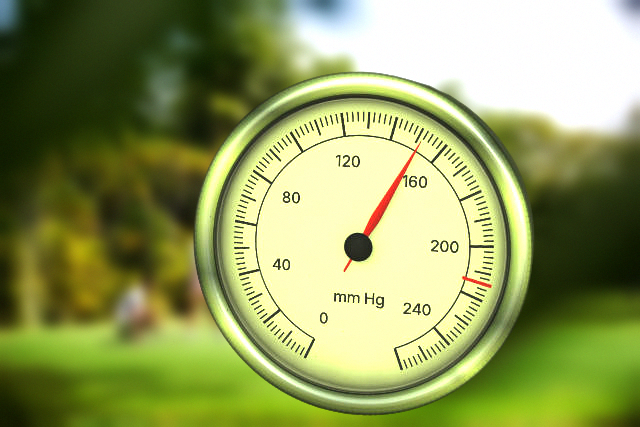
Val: 152 mmHg
